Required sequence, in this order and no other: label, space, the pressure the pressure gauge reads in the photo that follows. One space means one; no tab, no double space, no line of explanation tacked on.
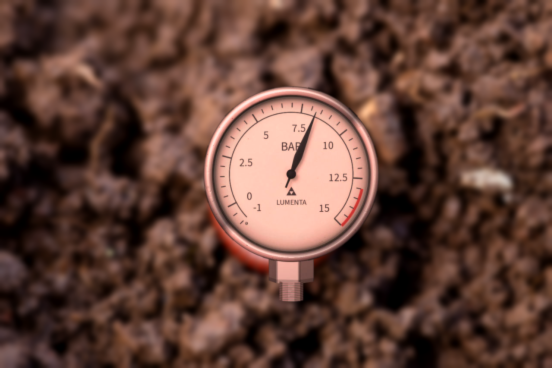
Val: 8.25 bar
